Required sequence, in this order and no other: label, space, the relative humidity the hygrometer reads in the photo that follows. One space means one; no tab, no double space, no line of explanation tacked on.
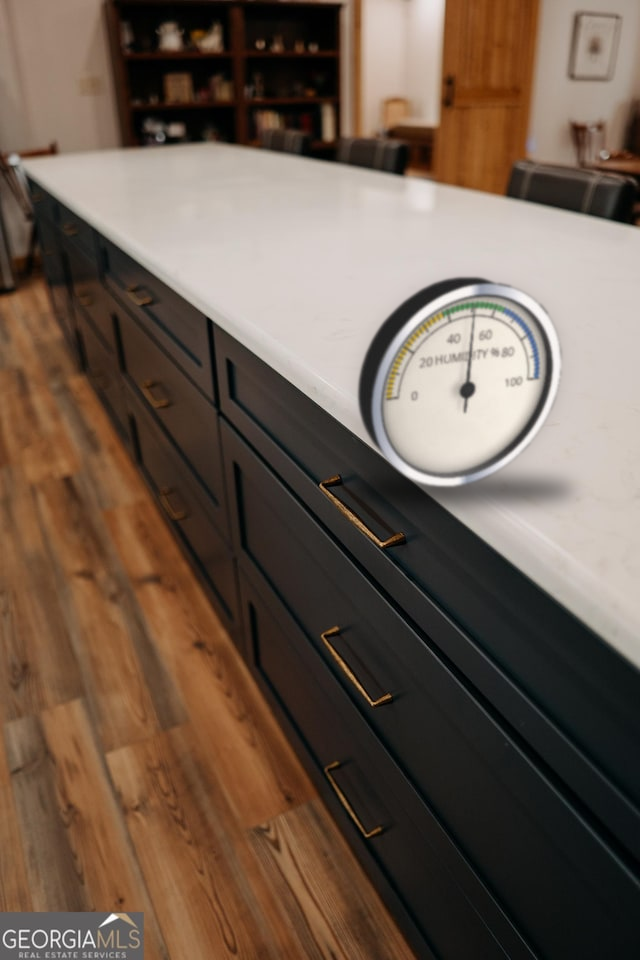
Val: 50 %
